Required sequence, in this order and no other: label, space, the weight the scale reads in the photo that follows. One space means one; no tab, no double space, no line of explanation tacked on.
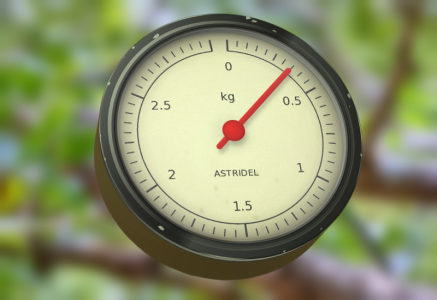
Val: 0.35 kg
